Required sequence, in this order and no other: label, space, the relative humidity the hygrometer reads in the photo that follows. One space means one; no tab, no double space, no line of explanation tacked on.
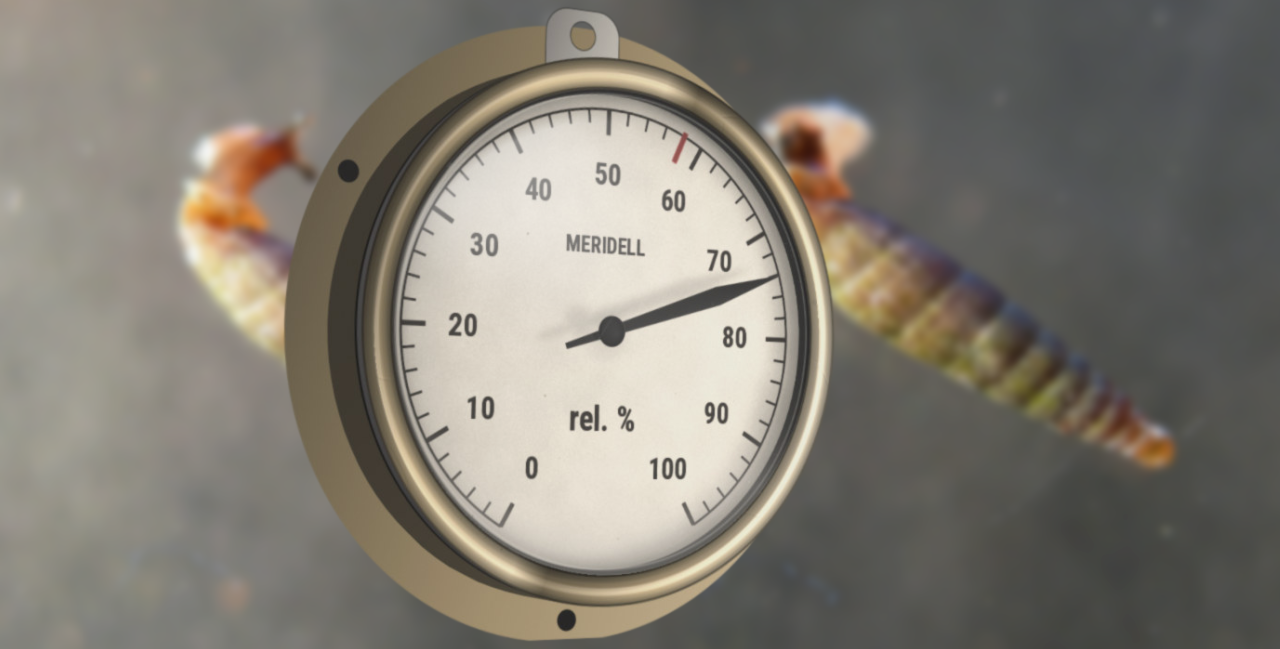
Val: 74 %
